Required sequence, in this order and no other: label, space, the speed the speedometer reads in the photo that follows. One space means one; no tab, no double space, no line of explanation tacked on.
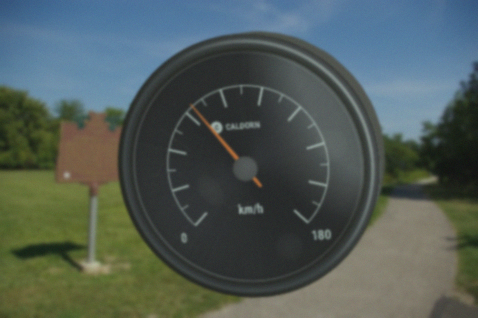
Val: 65 km/h
